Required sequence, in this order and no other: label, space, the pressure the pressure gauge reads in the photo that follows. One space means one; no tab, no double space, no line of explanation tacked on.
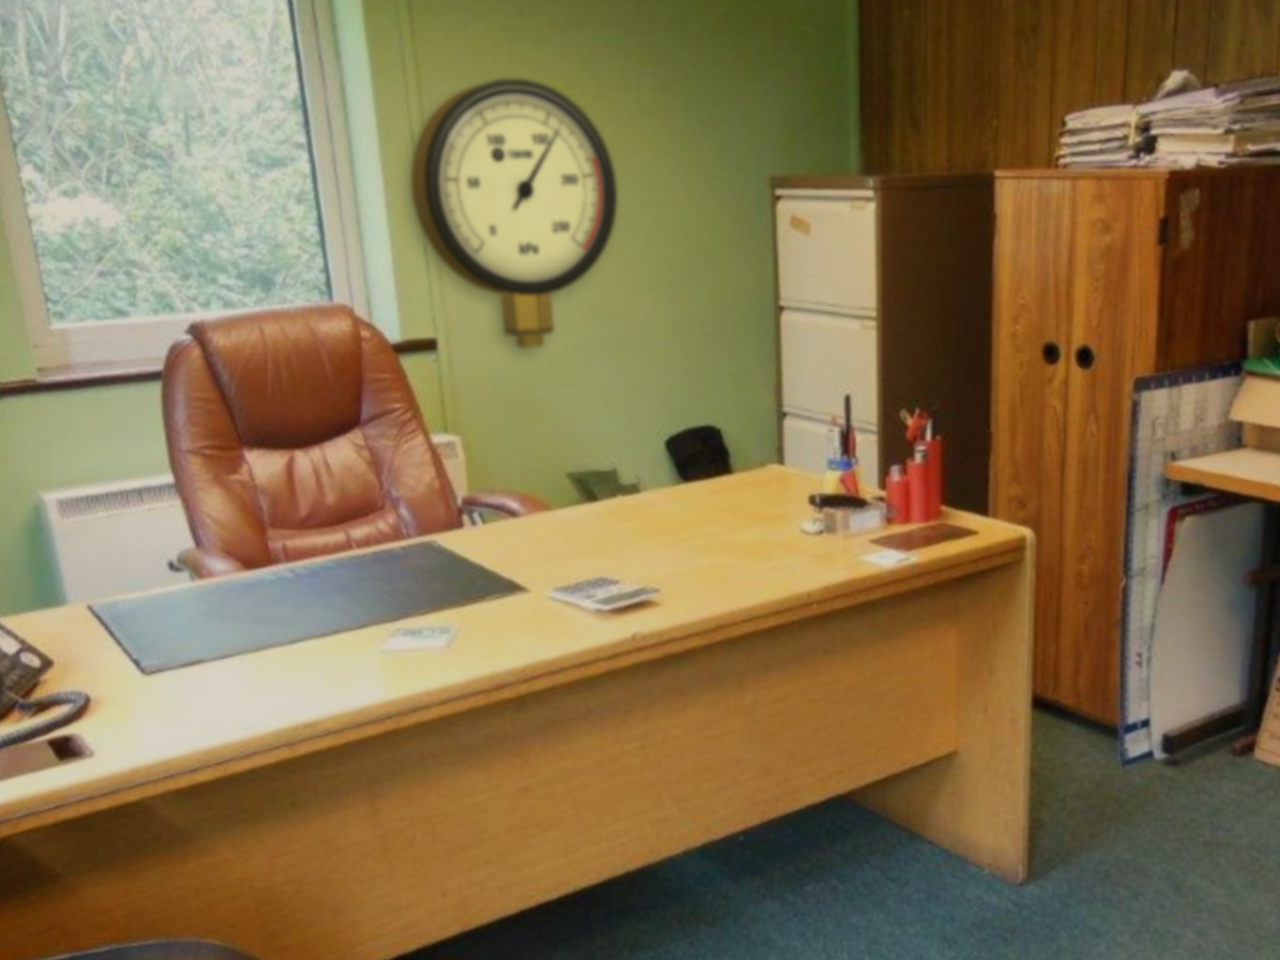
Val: 160 kPa
